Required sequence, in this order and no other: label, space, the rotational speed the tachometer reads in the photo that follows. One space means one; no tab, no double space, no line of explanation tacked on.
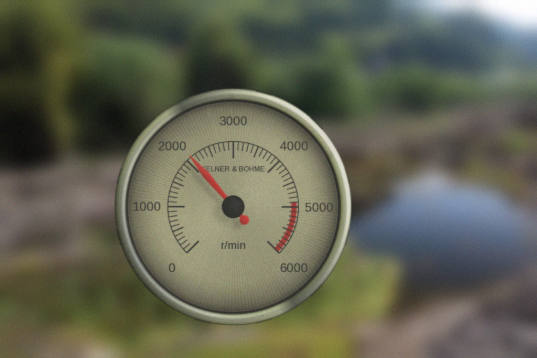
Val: 2100 rpm
